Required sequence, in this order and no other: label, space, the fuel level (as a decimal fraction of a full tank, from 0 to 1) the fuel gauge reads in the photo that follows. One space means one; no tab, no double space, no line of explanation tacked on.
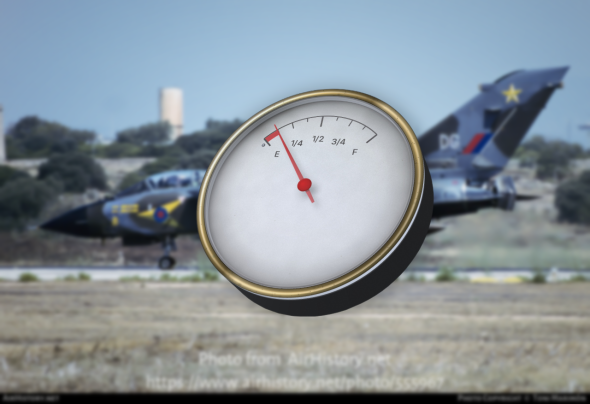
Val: 0.125
